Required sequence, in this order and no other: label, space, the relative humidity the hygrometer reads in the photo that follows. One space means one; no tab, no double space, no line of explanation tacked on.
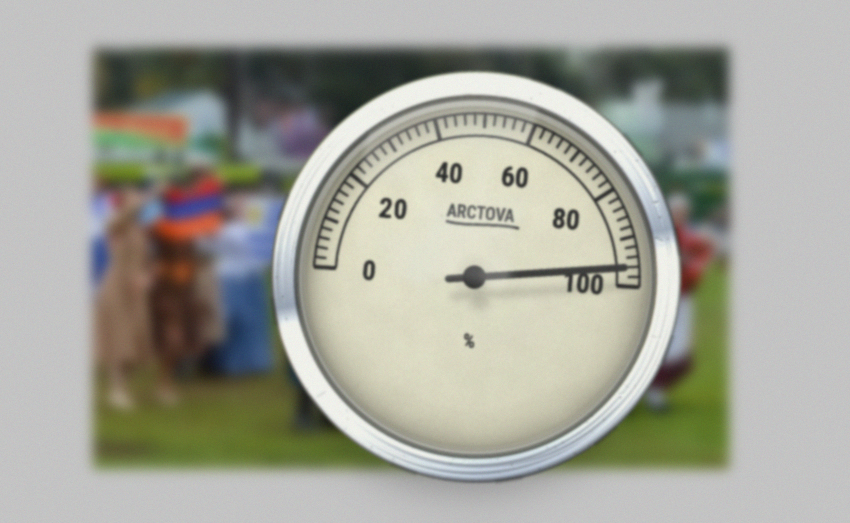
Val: 96 %
